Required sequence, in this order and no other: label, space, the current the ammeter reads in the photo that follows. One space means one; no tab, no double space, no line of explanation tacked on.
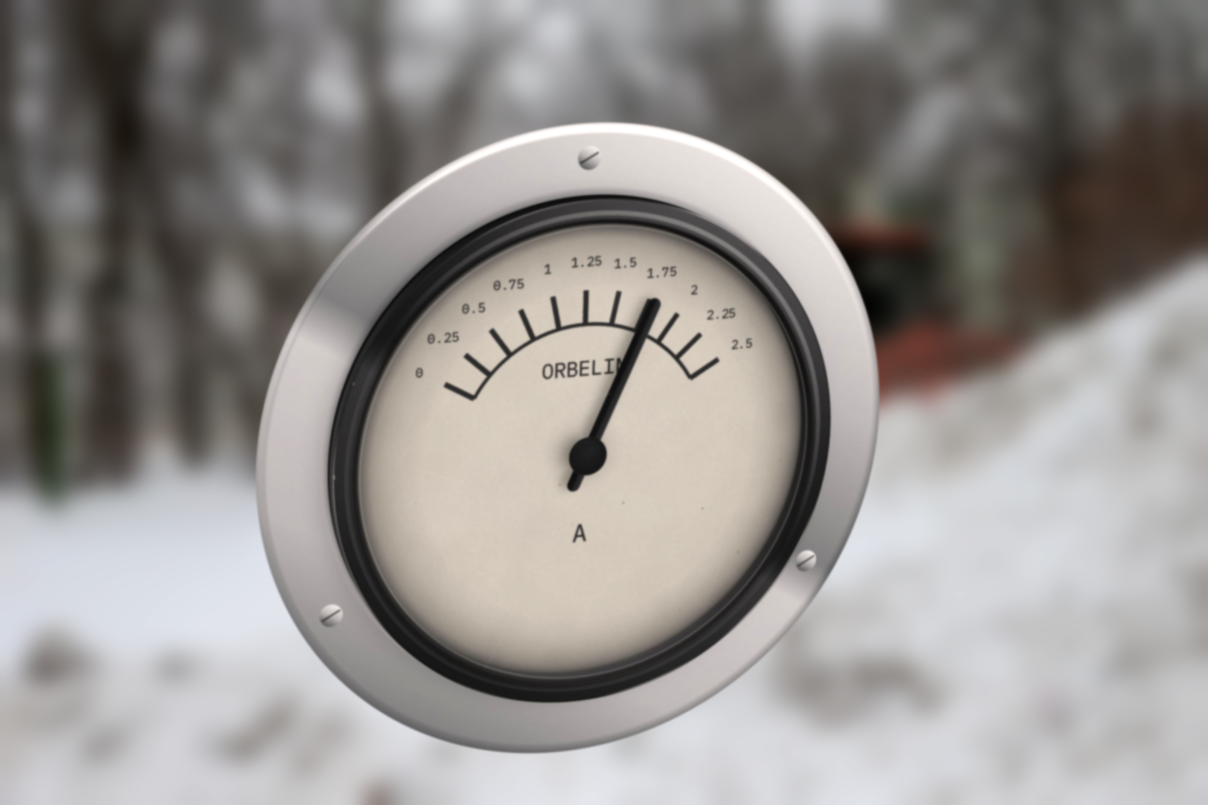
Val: 1.75 A
